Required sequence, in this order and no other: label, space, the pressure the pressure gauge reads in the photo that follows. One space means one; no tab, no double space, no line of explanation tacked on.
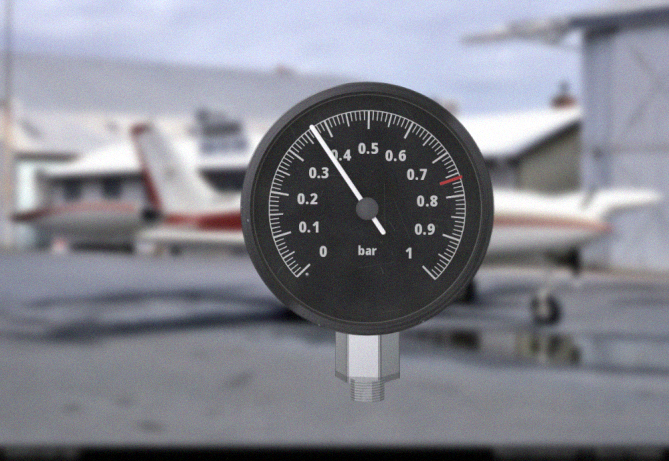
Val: 0.37 bar
